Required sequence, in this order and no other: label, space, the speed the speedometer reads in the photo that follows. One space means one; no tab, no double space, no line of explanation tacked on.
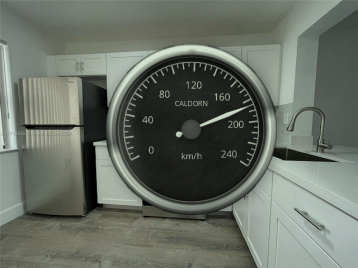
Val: 185 km/h
